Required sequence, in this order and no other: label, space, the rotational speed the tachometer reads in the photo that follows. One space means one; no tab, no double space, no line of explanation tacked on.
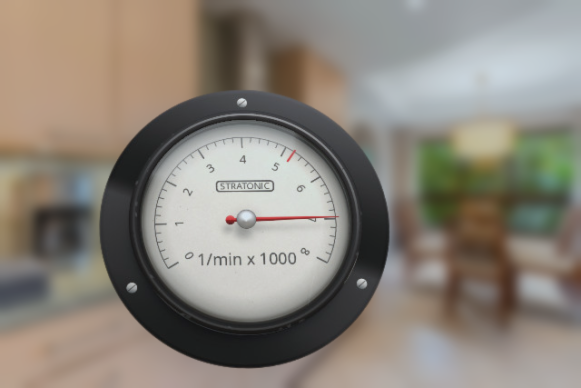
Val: 7000 rpm
